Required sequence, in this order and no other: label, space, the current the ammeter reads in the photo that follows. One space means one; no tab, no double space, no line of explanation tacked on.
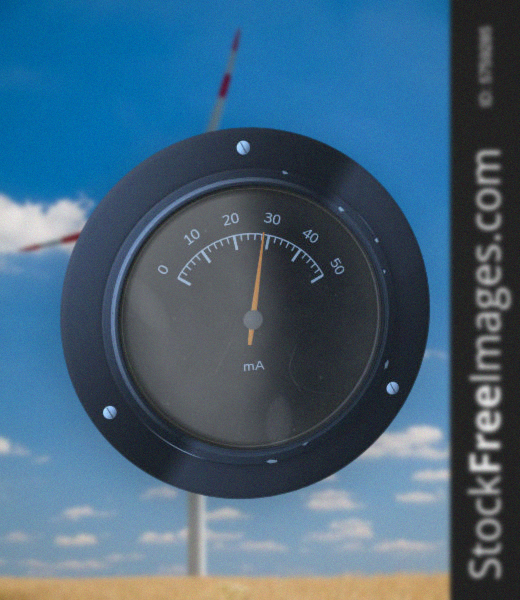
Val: 28 mA
